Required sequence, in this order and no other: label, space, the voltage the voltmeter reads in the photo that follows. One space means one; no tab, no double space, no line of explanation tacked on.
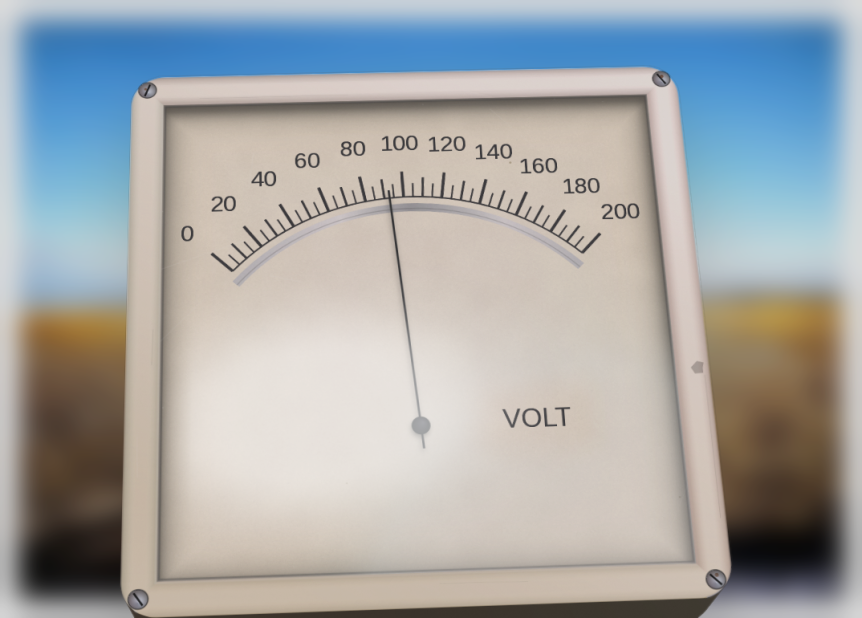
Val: 92.5 V
